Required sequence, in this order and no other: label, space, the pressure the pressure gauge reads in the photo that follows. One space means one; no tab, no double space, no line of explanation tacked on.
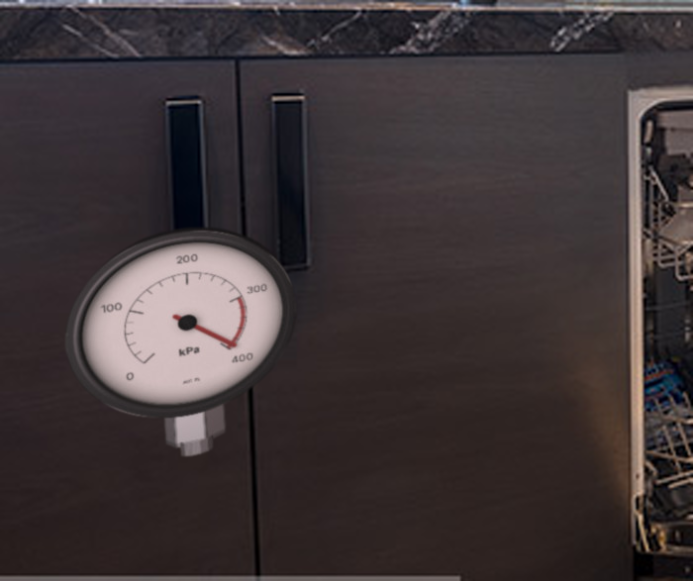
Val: 390 kPa
